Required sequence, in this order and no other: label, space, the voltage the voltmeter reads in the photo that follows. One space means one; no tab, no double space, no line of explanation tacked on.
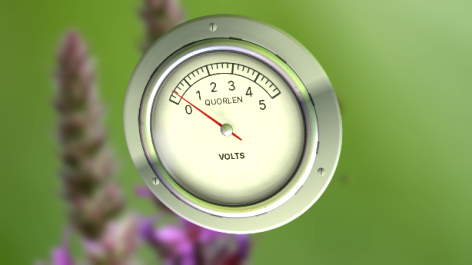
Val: 0.4 V
